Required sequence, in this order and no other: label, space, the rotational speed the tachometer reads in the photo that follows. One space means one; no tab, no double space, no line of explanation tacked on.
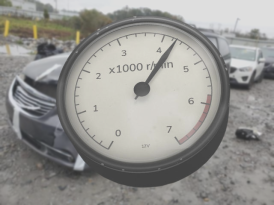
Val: 4300 rpm
